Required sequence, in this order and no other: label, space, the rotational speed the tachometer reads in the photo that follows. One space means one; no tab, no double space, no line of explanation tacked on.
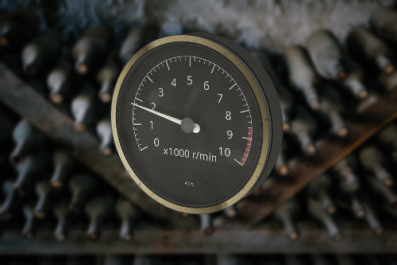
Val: 1800 rpm
